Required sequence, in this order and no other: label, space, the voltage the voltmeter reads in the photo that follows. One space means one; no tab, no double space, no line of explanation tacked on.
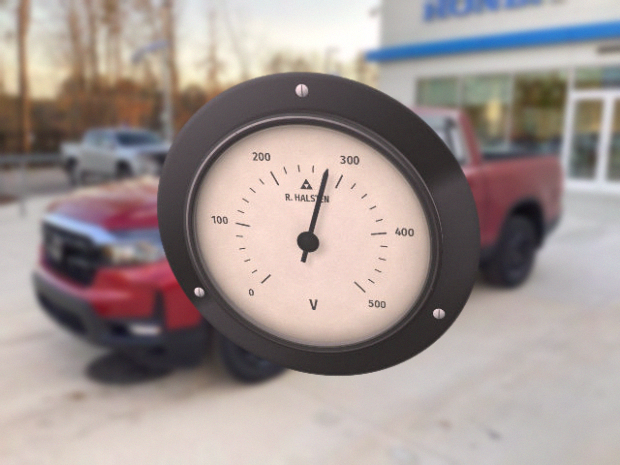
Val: 280 V
